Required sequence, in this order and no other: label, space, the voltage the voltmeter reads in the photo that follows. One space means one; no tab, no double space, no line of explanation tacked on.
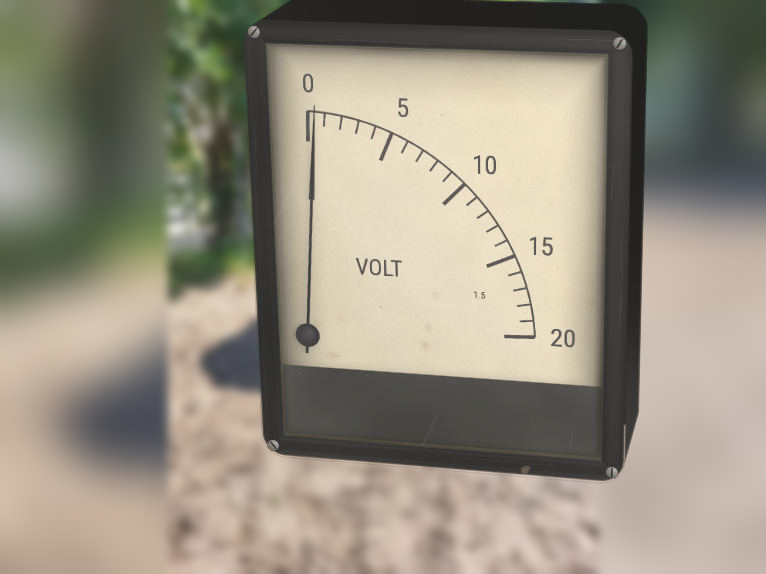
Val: 0.5 V
